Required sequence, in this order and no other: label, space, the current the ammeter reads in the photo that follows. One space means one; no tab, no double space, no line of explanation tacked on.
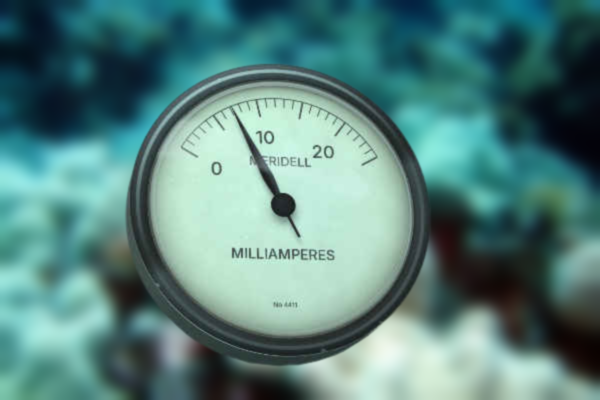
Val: 7 mA
